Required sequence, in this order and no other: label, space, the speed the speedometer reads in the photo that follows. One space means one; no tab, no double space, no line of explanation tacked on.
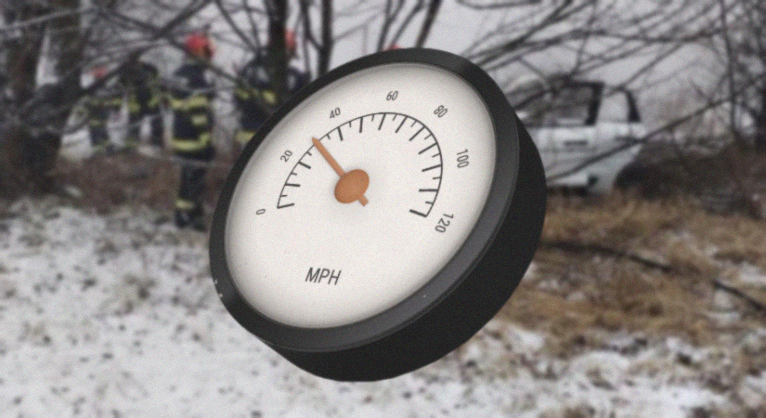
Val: 30 mph
